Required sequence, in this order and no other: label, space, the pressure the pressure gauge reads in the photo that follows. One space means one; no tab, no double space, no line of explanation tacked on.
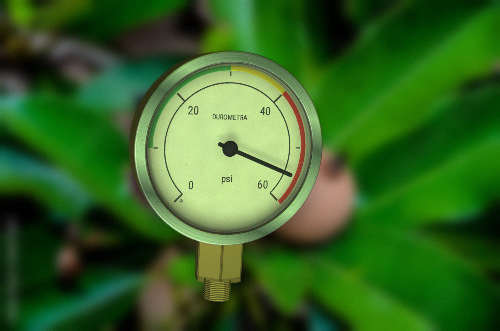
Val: 55 psi
